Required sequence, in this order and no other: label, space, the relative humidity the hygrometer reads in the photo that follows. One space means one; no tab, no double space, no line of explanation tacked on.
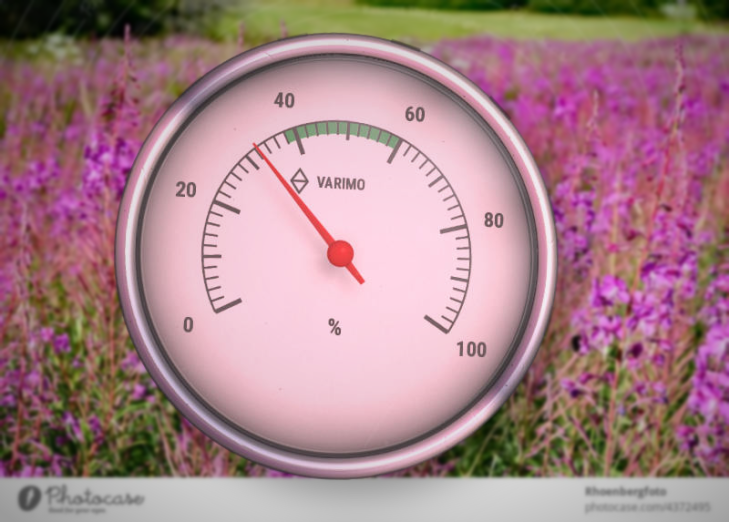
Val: 32 %
